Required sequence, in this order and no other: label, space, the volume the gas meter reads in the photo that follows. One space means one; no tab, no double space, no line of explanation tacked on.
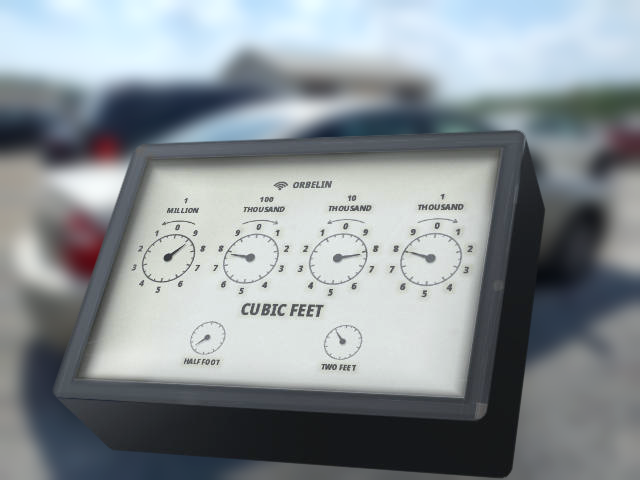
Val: 877800 ft³
